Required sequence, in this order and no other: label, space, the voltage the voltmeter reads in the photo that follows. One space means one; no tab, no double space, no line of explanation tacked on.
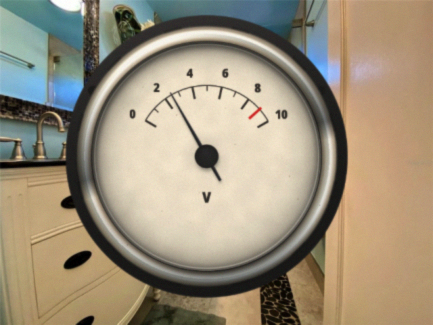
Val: 2.5 V
